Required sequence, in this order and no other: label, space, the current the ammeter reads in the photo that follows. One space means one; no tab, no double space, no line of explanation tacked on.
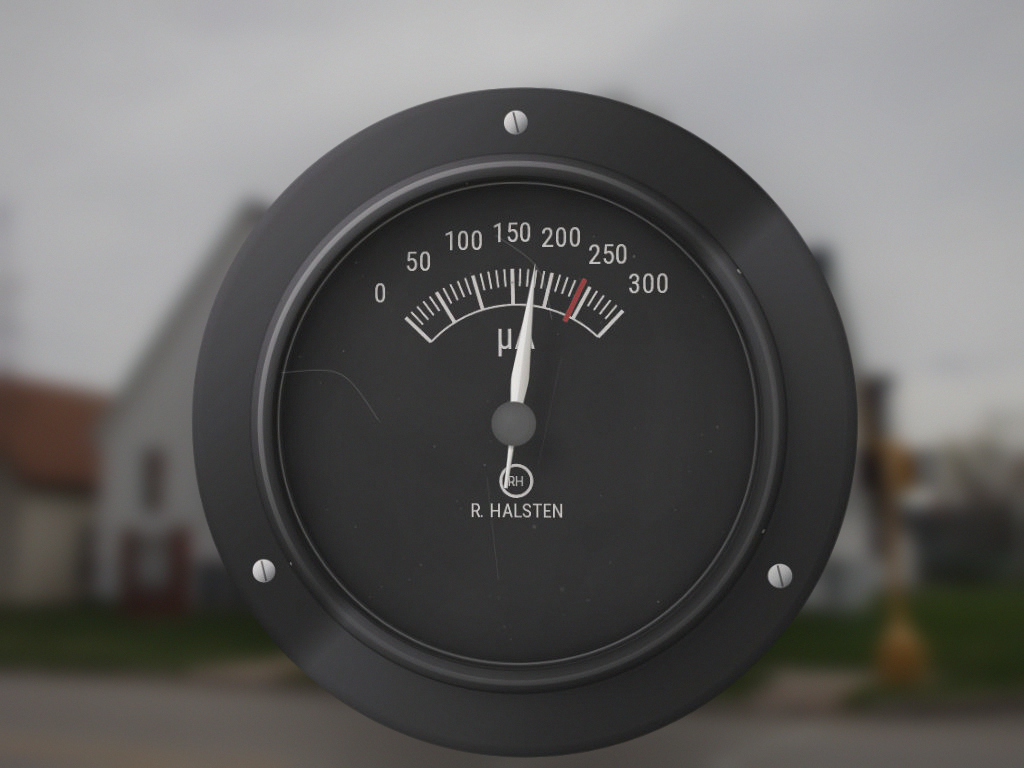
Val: 180 µA
